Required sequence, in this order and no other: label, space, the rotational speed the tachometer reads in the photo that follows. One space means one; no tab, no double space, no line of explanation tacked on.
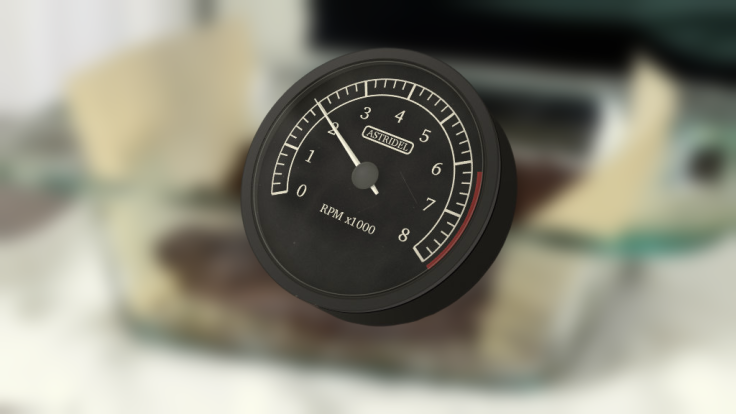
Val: 2000 rpm
